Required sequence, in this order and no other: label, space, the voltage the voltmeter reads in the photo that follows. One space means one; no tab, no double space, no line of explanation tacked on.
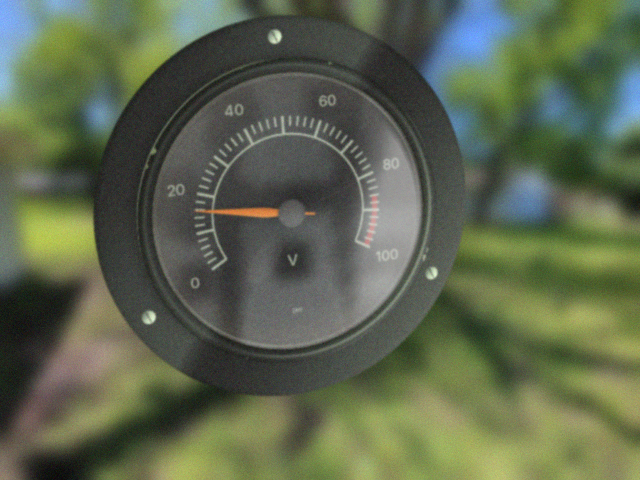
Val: 16 V
